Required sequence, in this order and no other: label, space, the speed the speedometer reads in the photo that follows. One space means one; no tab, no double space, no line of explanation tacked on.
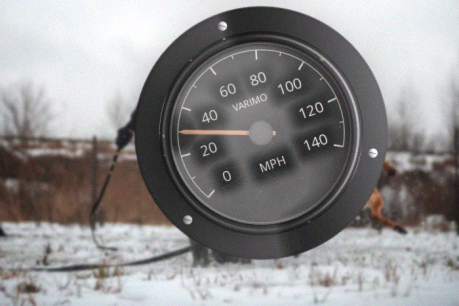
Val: 30 mph
